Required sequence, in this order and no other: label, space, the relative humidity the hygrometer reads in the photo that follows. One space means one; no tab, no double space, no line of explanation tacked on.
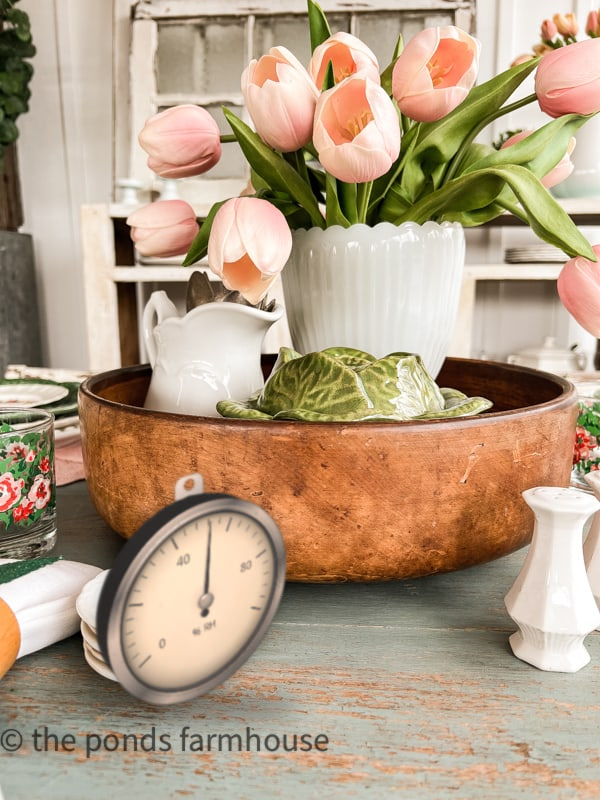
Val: 52 %
